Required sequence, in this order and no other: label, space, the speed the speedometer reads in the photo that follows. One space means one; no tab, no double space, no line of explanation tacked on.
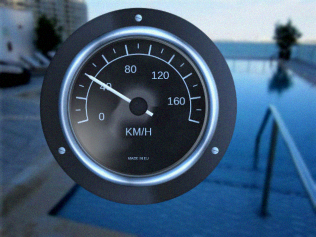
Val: 40 km/h
